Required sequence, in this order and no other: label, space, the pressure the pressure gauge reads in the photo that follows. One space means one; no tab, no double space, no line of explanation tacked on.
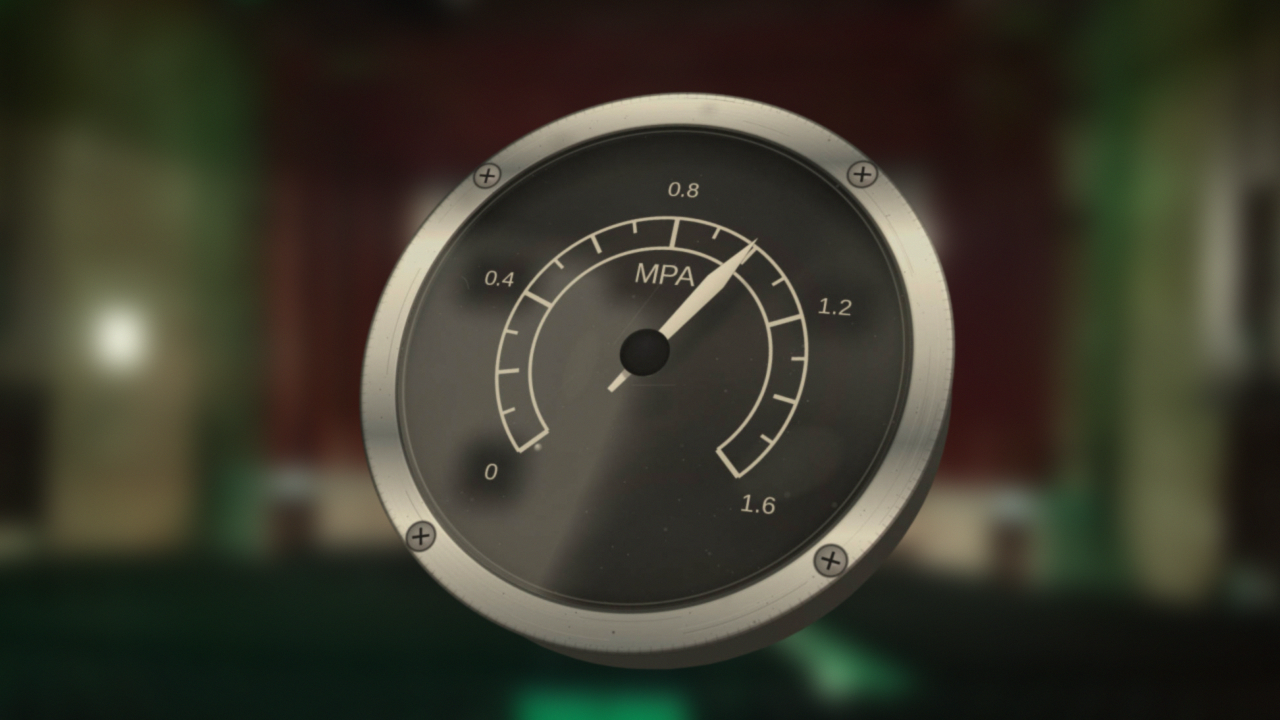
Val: 1 MPa
